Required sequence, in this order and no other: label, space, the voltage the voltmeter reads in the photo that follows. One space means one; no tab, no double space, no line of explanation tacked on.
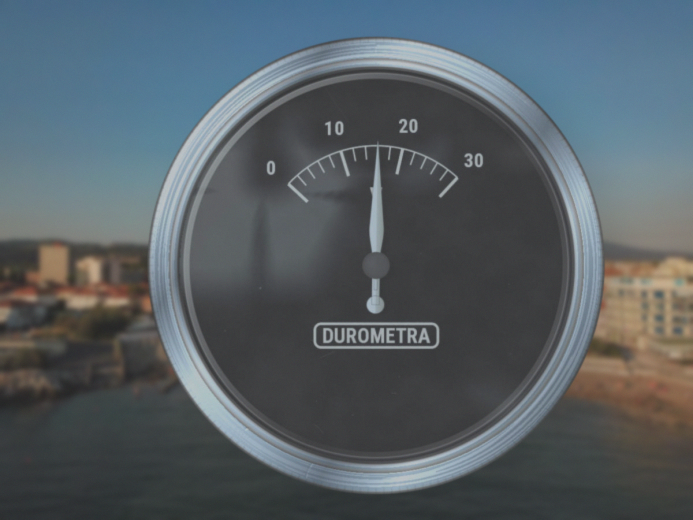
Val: 16 V
